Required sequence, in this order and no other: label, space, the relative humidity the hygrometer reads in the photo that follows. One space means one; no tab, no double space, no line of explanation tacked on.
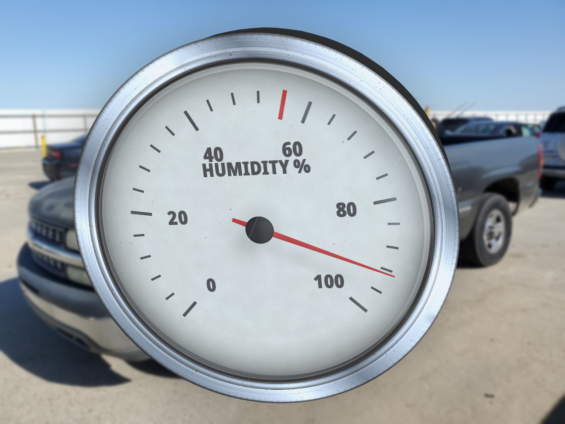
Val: 92 %
